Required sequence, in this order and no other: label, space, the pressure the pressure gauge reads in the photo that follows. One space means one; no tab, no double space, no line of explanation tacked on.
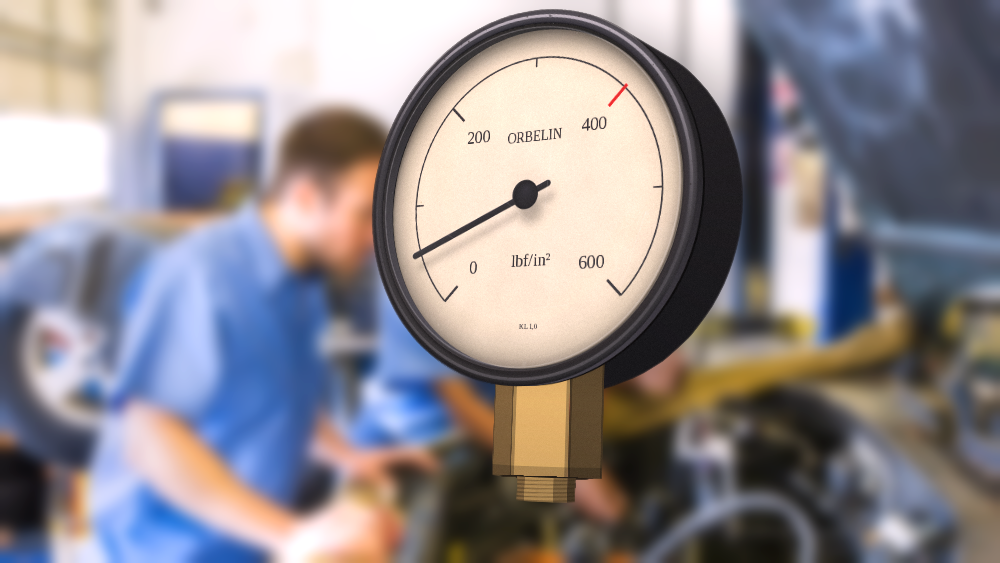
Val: 50 psi
